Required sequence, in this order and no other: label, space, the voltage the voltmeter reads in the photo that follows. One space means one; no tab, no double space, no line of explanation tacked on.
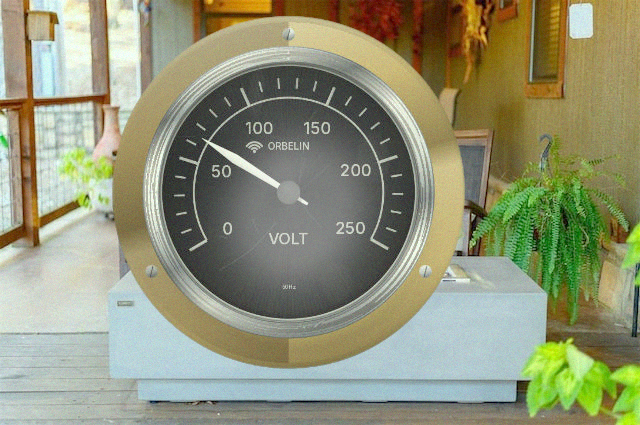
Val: 65 V
